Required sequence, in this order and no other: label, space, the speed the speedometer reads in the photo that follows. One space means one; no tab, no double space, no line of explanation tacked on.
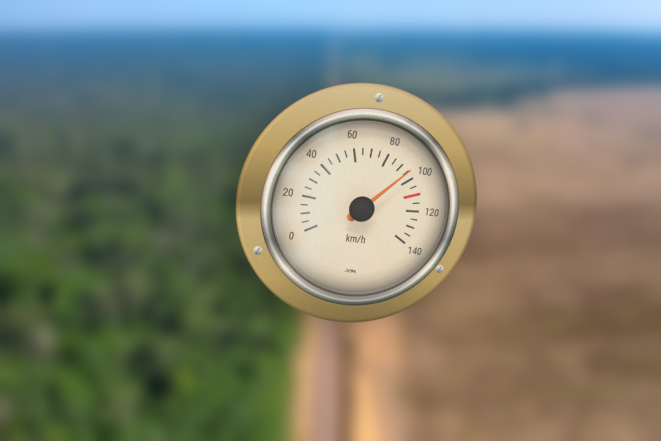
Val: 95 km/h
